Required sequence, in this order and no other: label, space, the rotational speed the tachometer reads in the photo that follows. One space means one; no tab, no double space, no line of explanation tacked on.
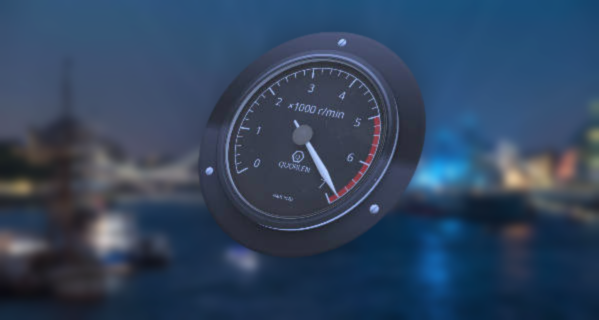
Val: 6800 rpm
